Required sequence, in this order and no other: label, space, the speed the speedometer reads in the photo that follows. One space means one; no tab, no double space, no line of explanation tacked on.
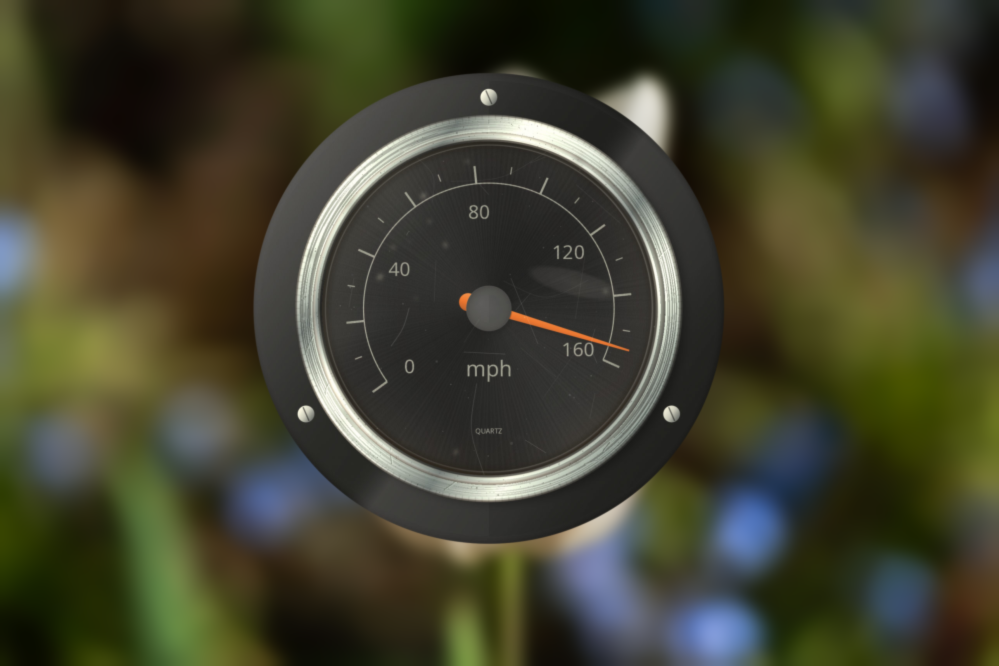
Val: 155 mph
